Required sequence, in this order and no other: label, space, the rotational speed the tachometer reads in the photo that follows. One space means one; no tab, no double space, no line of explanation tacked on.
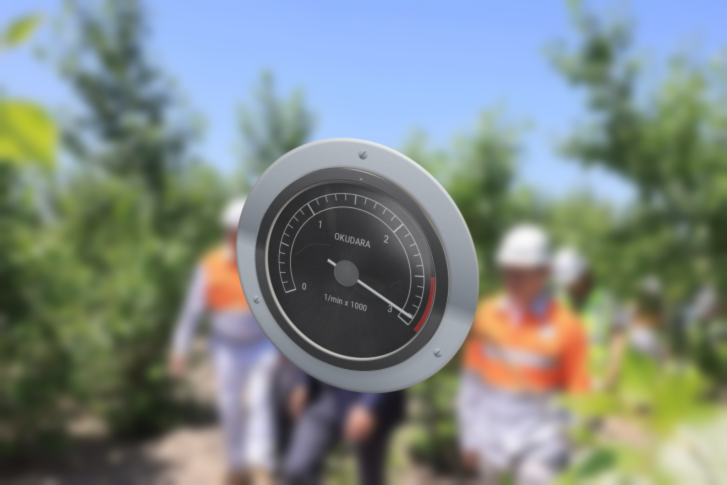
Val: 2900 rpm
